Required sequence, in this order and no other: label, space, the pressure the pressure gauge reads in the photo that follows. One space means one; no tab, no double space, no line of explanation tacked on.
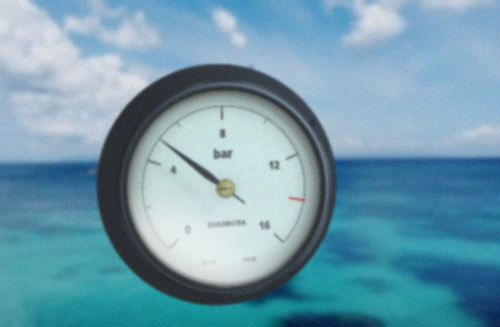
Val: 5 bar
